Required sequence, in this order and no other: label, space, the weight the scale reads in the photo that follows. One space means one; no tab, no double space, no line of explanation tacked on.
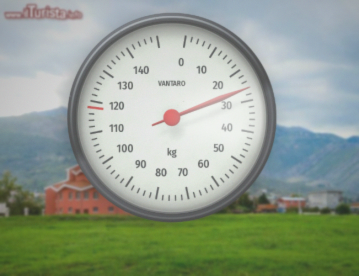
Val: 26 kg
